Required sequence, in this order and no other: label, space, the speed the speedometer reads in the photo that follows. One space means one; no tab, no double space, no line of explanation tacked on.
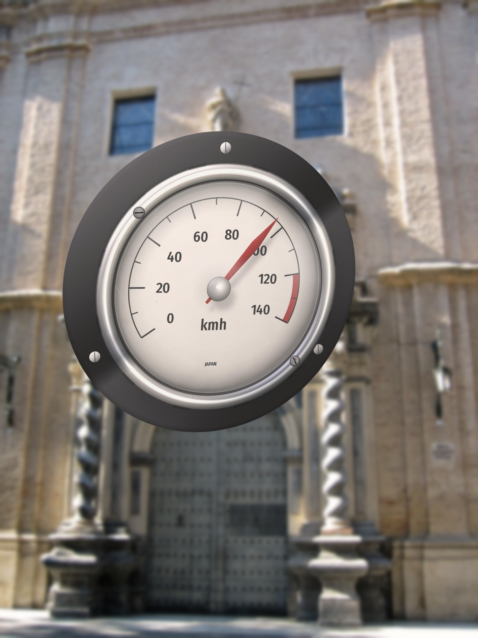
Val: 95 km/h
